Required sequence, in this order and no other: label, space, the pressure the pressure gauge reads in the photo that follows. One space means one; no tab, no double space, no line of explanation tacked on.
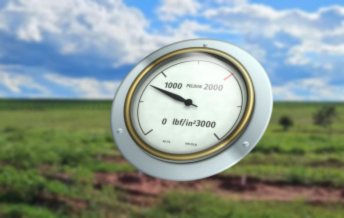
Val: 750 psi
